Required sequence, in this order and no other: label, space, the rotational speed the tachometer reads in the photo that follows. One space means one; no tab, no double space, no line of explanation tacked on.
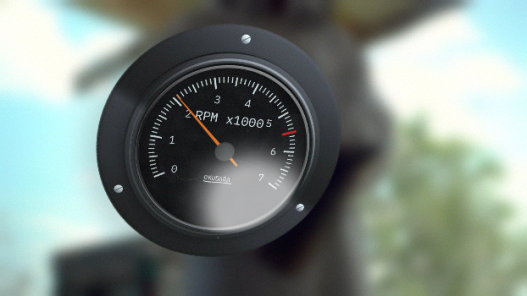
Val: 2100 rpm
